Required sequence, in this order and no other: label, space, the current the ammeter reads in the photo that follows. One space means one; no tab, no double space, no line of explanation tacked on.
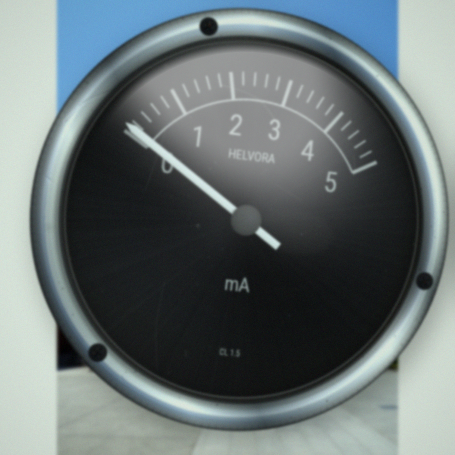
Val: 0.1 mA
